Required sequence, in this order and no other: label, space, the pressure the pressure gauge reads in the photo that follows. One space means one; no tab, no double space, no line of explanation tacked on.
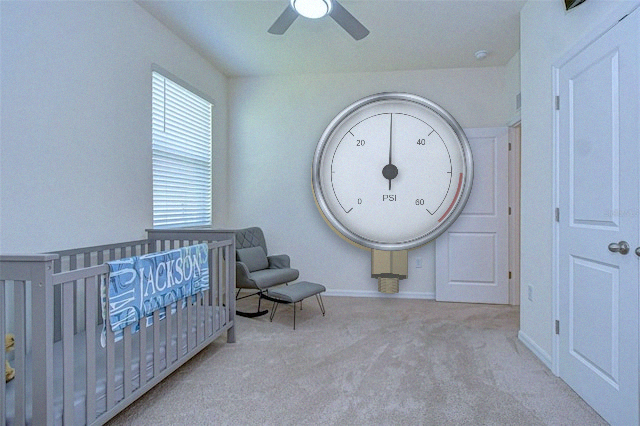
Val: 30 psi
